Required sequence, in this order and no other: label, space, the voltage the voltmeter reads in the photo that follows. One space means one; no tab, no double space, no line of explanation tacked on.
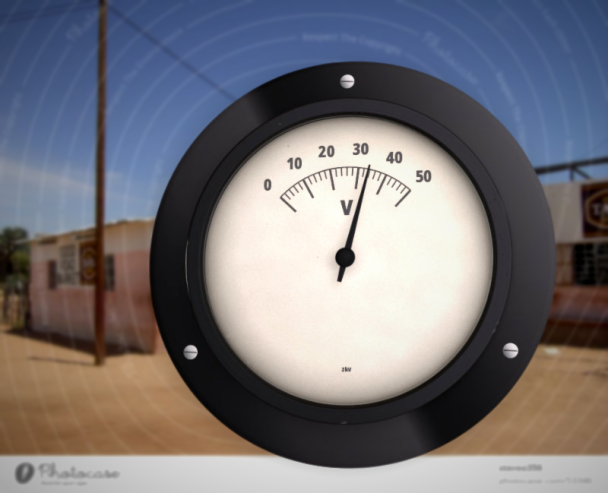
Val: 34 V
